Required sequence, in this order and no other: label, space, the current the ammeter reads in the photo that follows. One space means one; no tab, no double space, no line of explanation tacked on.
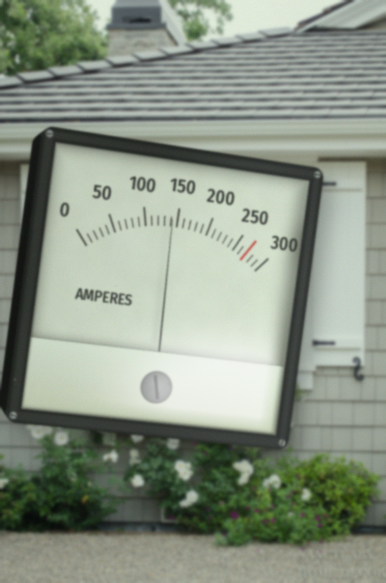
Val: 140 A
